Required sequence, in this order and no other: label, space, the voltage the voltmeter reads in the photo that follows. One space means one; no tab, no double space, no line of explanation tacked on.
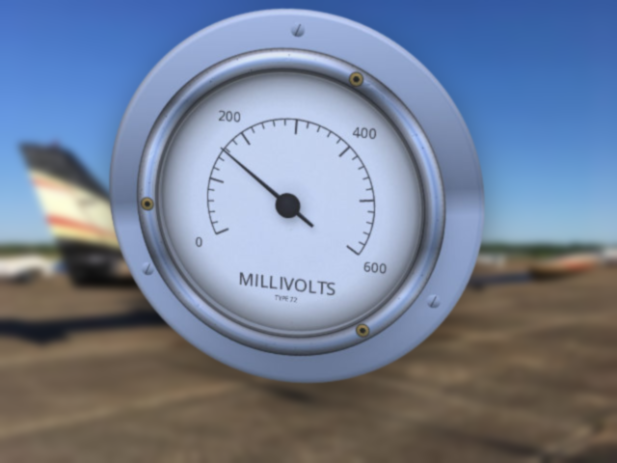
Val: 160 mV
